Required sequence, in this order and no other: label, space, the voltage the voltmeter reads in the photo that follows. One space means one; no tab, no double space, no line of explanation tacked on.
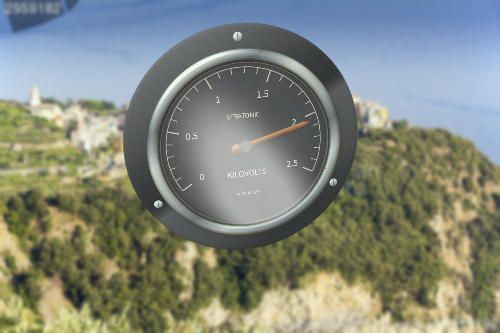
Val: 2.05 kV
